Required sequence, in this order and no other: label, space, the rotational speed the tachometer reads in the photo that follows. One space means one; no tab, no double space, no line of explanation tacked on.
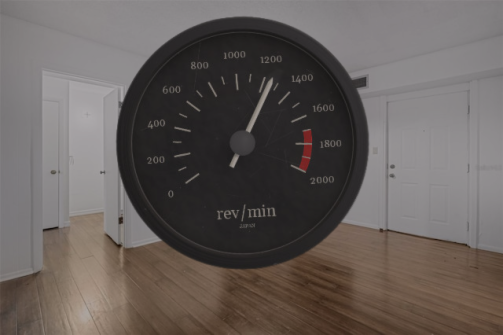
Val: 1250 rpm
